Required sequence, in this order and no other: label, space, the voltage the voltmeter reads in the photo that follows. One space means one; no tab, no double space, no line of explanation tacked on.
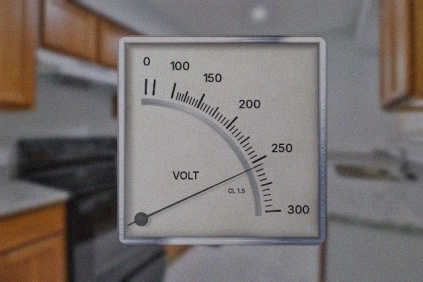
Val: 255 V
